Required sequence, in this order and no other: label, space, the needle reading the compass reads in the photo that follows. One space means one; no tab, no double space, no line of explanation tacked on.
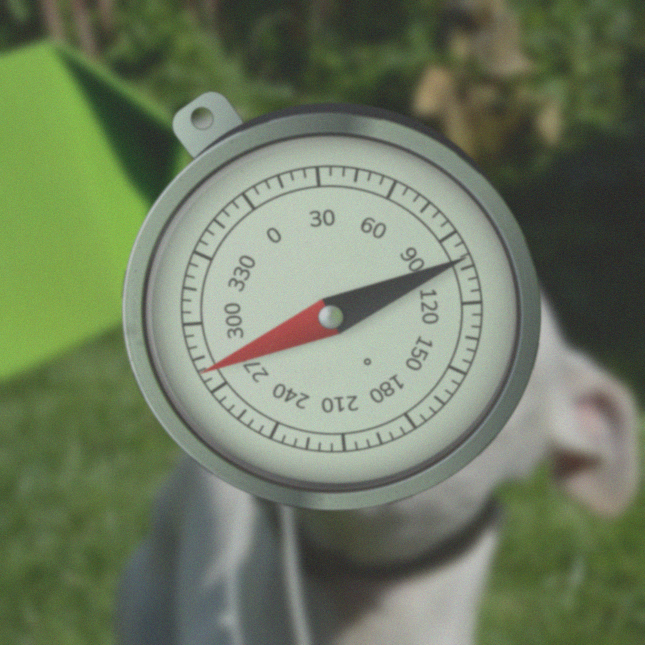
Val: 280 °
